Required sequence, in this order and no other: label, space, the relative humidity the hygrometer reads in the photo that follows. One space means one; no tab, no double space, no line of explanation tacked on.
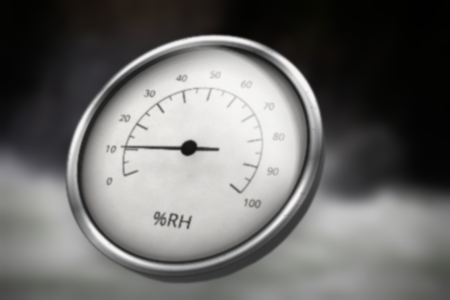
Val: 10 %
